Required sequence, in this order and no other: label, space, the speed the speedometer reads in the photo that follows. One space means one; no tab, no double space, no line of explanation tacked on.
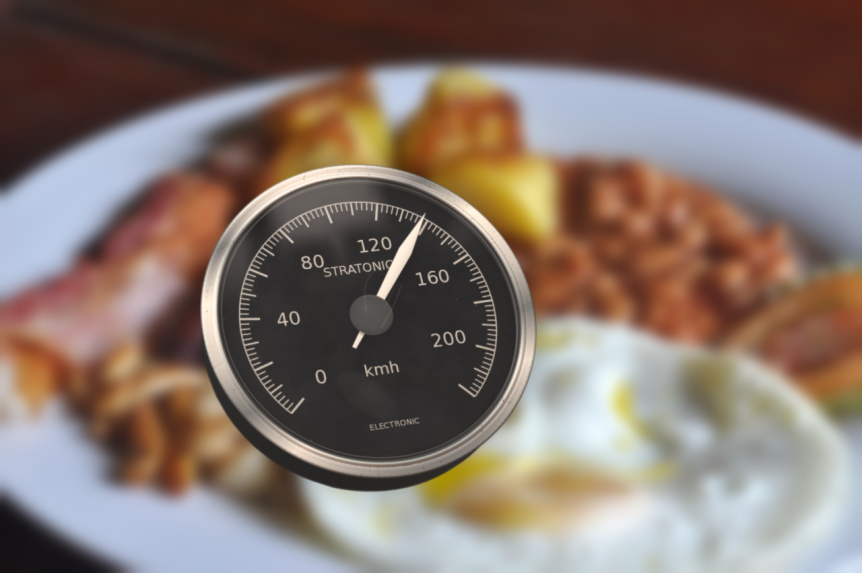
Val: 138 km/h
